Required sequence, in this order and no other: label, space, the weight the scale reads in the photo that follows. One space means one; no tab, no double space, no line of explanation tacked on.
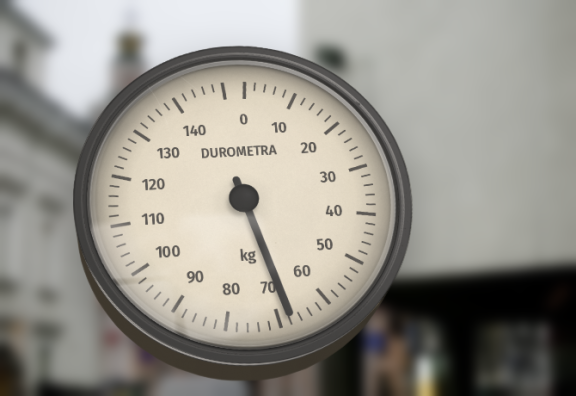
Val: 68 kg
